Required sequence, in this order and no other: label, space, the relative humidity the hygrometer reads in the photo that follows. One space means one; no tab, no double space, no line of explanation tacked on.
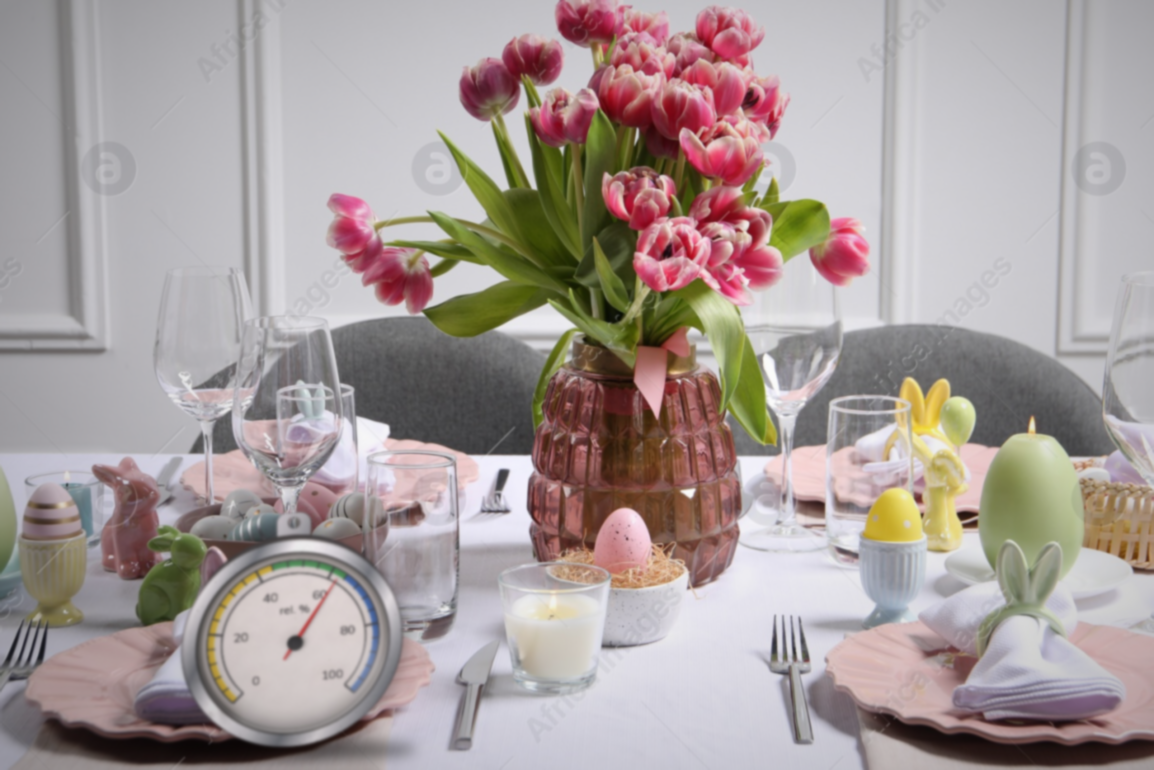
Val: 62 %
